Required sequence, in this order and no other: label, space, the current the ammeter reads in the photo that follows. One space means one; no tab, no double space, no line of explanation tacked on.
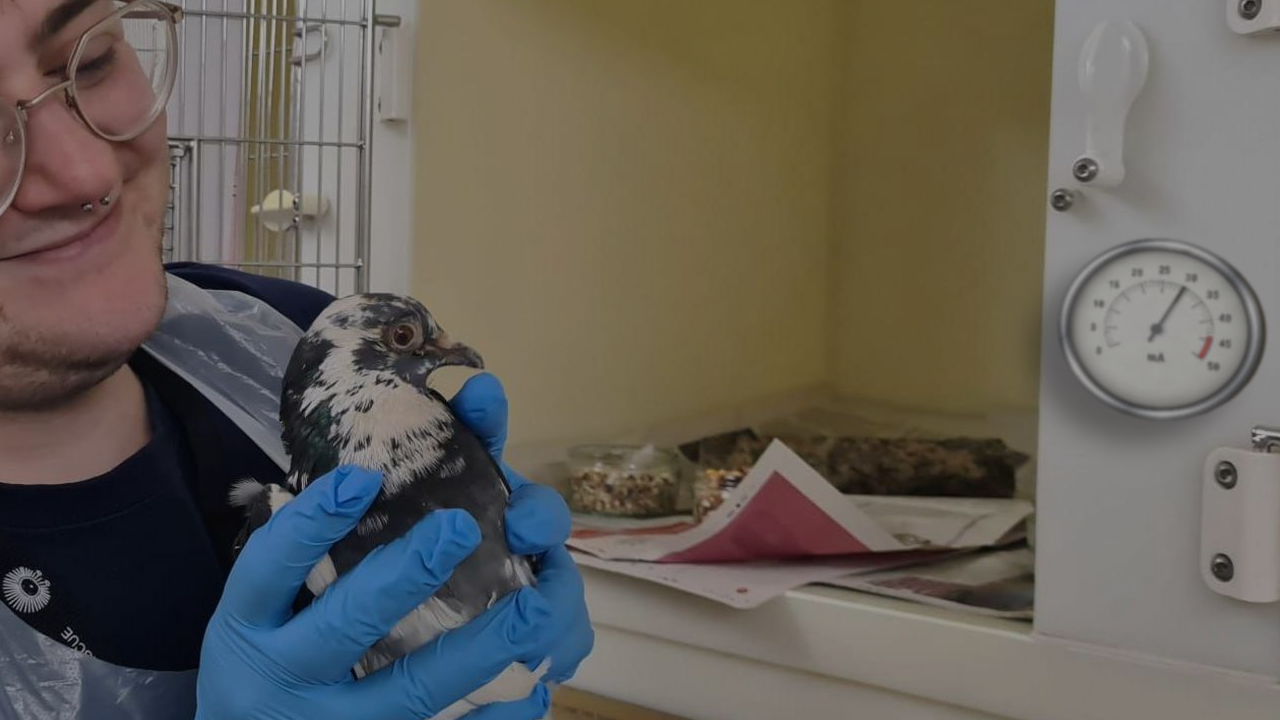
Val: 30 mA
